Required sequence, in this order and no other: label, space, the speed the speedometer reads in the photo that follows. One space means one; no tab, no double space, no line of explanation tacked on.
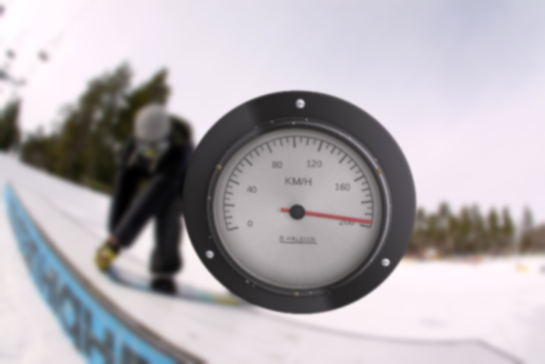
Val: 195 km/h
